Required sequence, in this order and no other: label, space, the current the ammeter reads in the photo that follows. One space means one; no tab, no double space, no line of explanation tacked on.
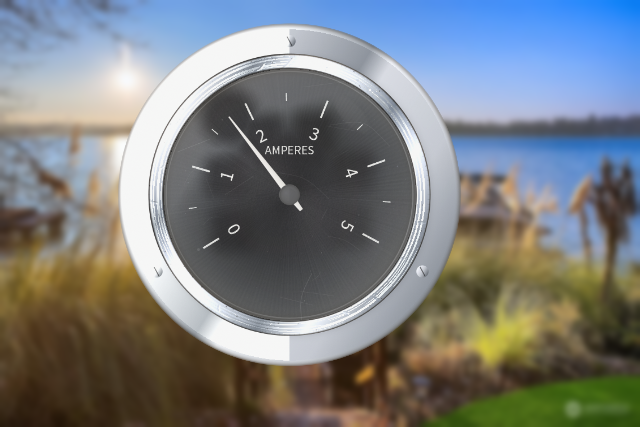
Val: 1.75 A
